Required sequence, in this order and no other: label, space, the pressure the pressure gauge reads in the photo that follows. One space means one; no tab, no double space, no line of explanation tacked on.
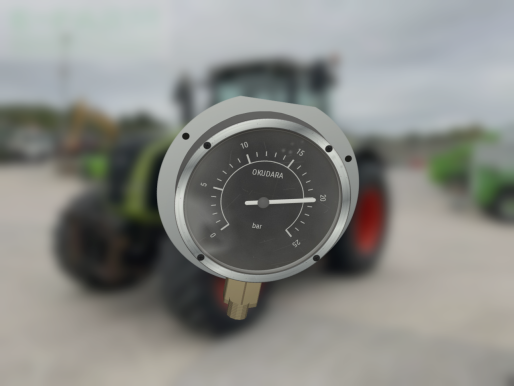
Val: 20 bar
